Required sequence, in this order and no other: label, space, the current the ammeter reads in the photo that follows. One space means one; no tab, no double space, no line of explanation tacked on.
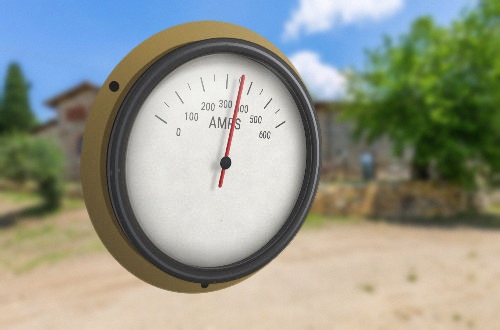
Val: 350 A
